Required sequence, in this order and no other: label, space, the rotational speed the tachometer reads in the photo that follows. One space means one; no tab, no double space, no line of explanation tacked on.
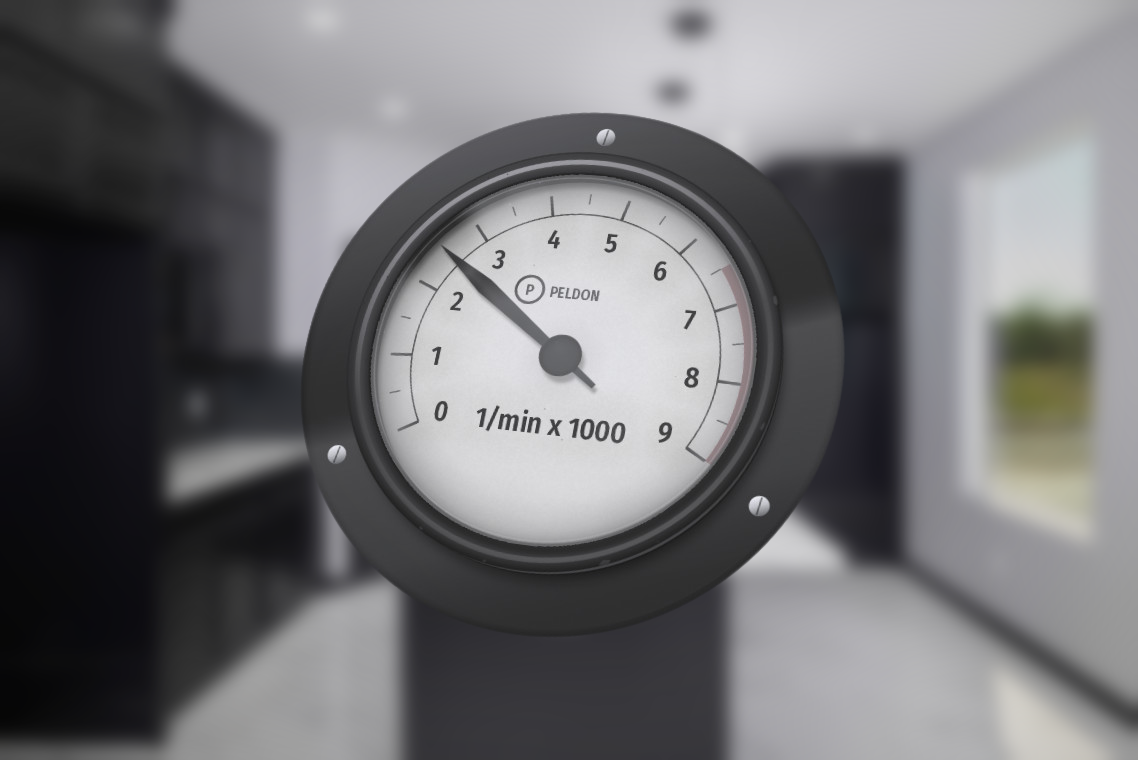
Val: 2500 rpm
